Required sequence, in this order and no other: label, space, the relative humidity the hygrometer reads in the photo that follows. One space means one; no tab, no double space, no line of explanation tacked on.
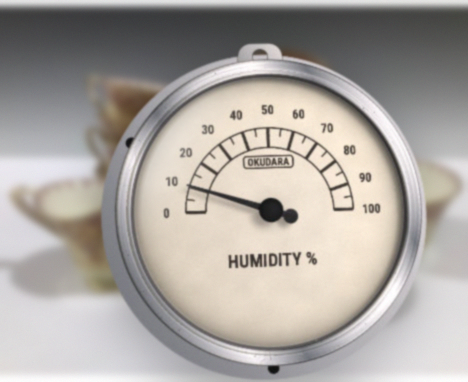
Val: 10 %
